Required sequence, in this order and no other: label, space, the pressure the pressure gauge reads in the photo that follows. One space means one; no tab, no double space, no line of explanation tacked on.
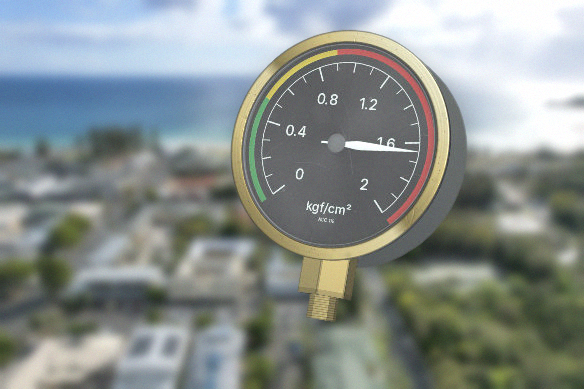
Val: 1.65 kg/cm²
